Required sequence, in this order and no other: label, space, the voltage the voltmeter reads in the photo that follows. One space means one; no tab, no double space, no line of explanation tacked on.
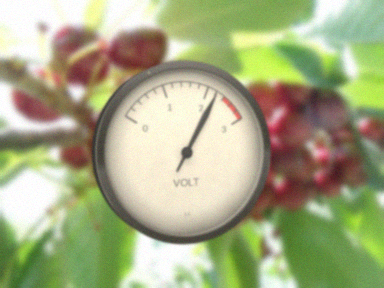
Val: 2.2 V
